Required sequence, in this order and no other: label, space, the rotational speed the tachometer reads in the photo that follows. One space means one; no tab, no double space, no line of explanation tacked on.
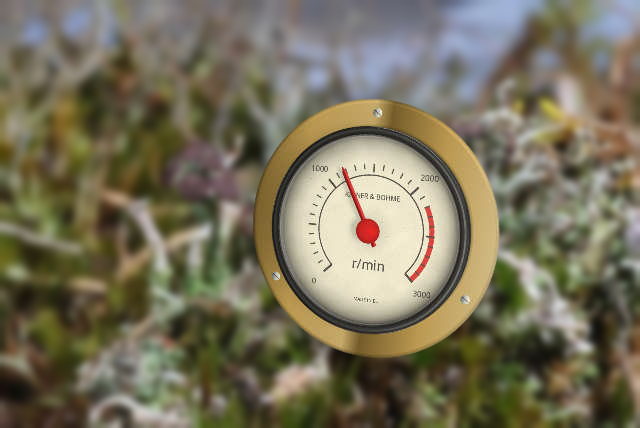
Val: 1200 rpm
